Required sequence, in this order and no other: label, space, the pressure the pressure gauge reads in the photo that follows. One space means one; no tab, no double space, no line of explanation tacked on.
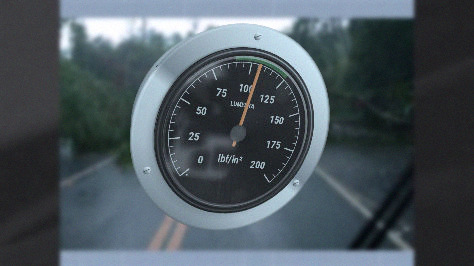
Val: 105 psi
